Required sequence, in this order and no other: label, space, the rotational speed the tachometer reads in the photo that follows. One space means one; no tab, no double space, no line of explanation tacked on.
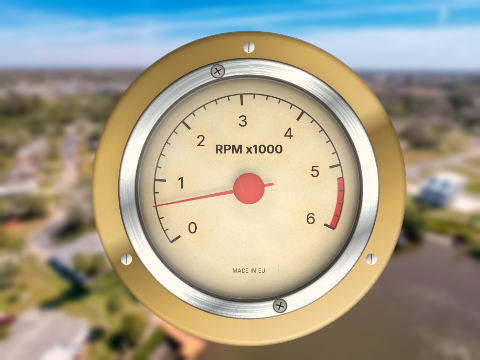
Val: 600 rpm
